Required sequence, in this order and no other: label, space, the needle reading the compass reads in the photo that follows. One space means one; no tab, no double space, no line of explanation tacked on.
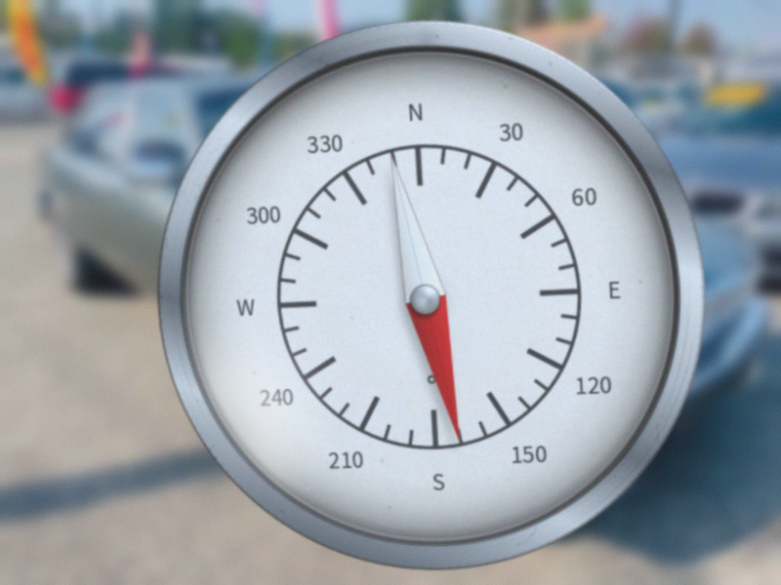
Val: 170 °
